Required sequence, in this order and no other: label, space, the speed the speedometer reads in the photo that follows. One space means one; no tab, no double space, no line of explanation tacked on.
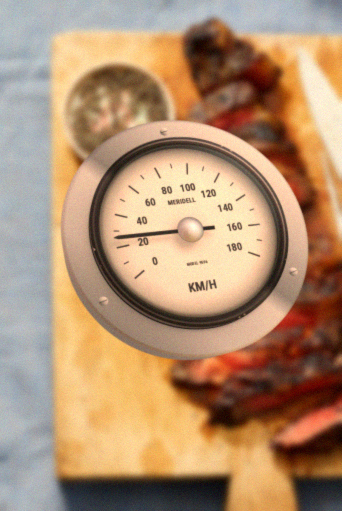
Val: 25 km/h
